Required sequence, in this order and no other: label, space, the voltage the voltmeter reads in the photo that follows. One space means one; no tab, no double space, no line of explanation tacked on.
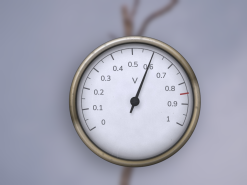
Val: 0.6 V
